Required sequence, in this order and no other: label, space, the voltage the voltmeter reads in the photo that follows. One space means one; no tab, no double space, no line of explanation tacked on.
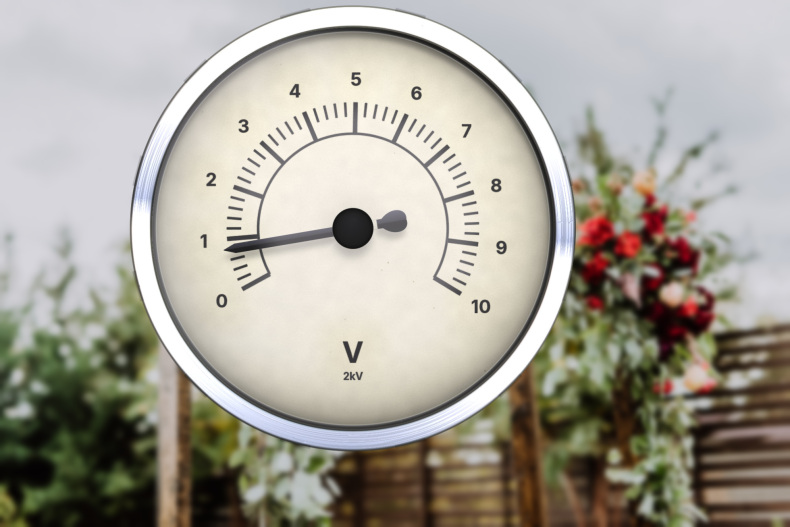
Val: 0.8 V
